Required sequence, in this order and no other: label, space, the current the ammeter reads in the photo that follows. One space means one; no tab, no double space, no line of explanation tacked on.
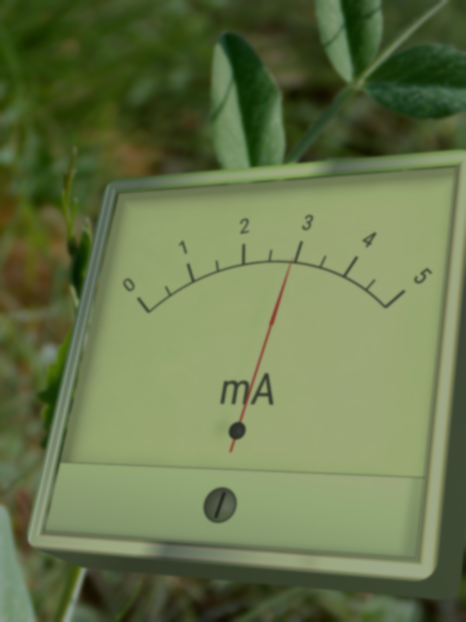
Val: 3 mA
